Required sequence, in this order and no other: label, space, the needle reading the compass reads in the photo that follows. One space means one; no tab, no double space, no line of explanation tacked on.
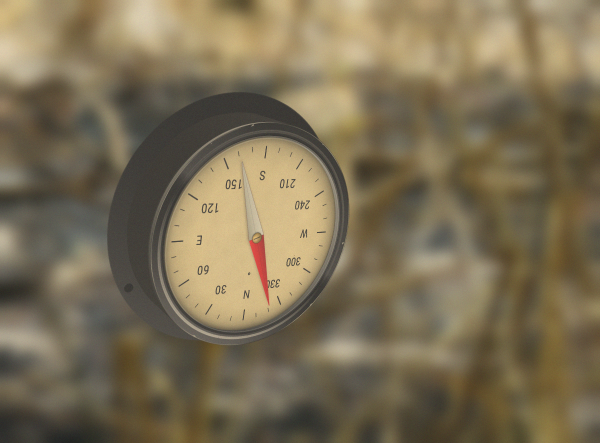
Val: 340 °
